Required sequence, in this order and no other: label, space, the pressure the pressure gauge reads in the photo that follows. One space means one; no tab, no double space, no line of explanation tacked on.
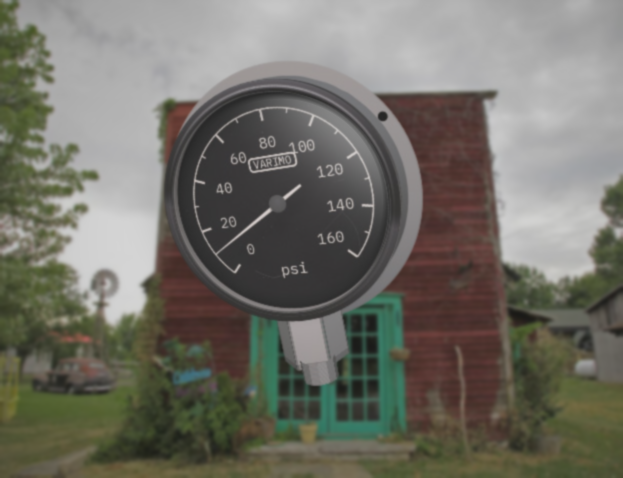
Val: 10 psi
